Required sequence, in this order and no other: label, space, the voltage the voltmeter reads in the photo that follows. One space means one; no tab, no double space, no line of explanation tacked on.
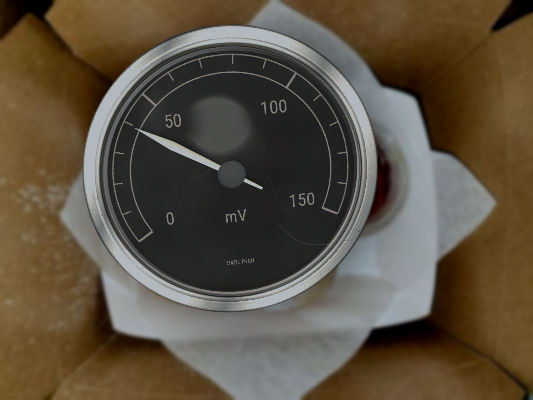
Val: 40 mV
